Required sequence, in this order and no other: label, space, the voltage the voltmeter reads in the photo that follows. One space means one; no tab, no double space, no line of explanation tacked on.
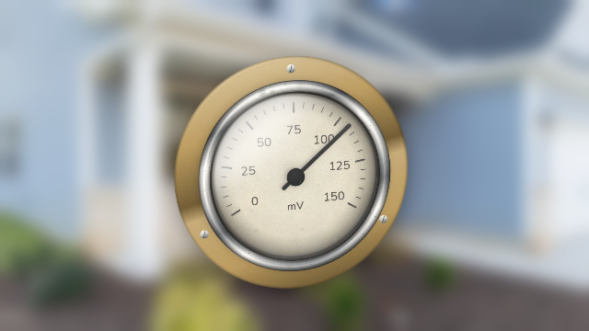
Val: 105 mV
